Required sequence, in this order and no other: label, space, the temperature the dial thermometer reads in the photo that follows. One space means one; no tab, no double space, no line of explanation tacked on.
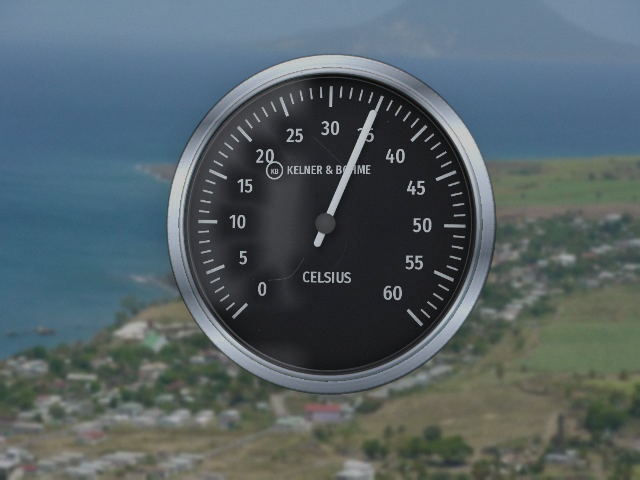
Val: 35 °C
